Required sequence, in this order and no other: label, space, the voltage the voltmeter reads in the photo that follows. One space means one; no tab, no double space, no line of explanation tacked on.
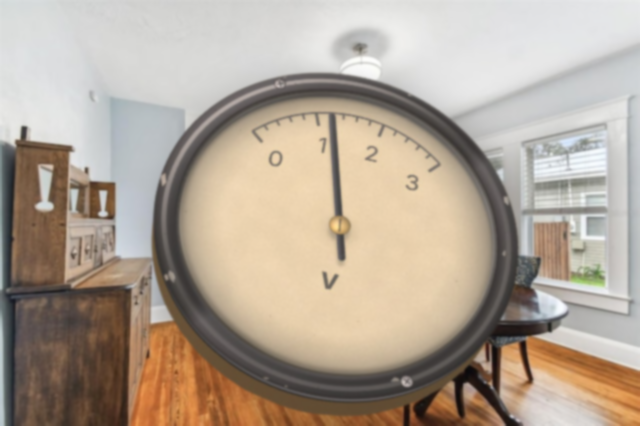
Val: 1.2 V
